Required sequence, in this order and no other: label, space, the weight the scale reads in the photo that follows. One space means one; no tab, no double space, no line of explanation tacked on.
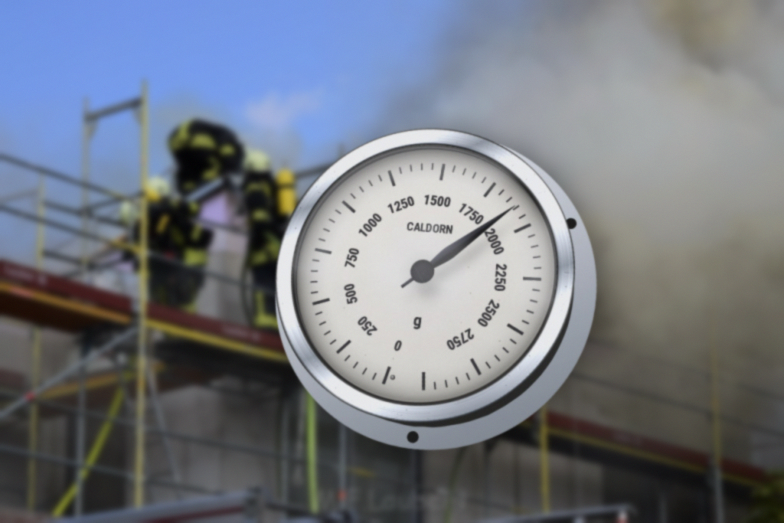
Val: 1900 g
